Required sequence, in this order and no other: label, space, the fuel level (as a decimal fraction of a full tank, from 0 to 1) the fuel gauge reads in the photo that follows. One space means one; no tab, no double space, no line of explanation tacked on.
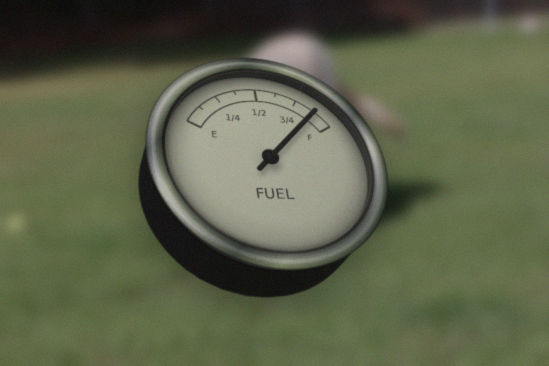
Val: 0.875
